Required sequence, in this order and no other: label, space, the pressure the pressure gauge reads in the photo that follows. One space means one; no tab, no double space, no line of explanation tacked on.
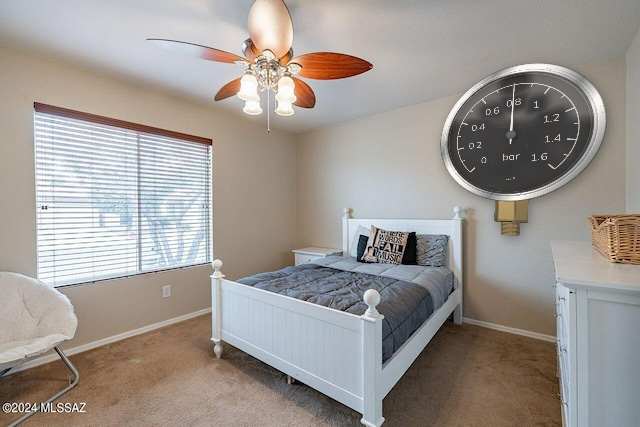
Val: 0.8 bar
